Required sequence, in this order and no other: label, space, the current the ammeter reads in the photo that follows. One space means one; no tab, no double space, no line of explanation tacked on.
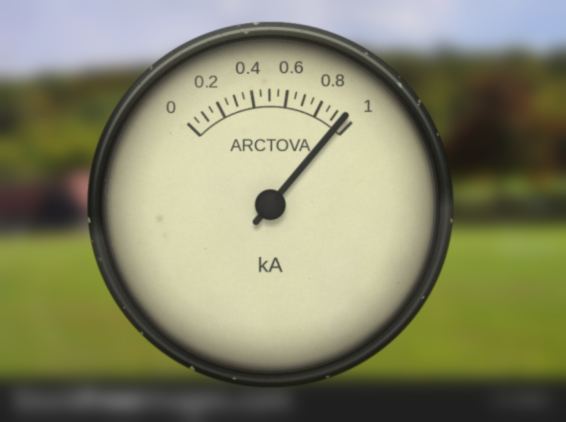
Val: 0.95 kA
